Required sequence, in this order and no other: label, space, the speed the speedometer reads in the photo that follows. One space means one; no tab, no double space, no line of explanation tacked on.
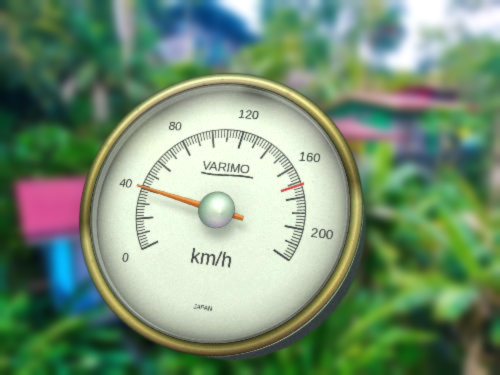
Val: 40 km/h
